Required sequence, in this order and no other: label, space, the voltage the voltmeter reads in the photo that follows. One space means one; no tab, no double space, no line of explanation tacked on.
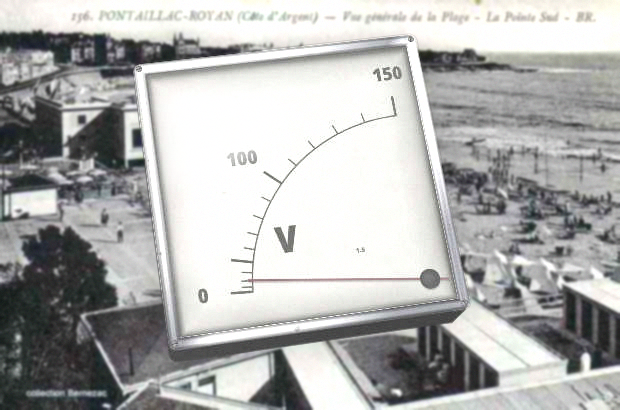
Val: 30 V
